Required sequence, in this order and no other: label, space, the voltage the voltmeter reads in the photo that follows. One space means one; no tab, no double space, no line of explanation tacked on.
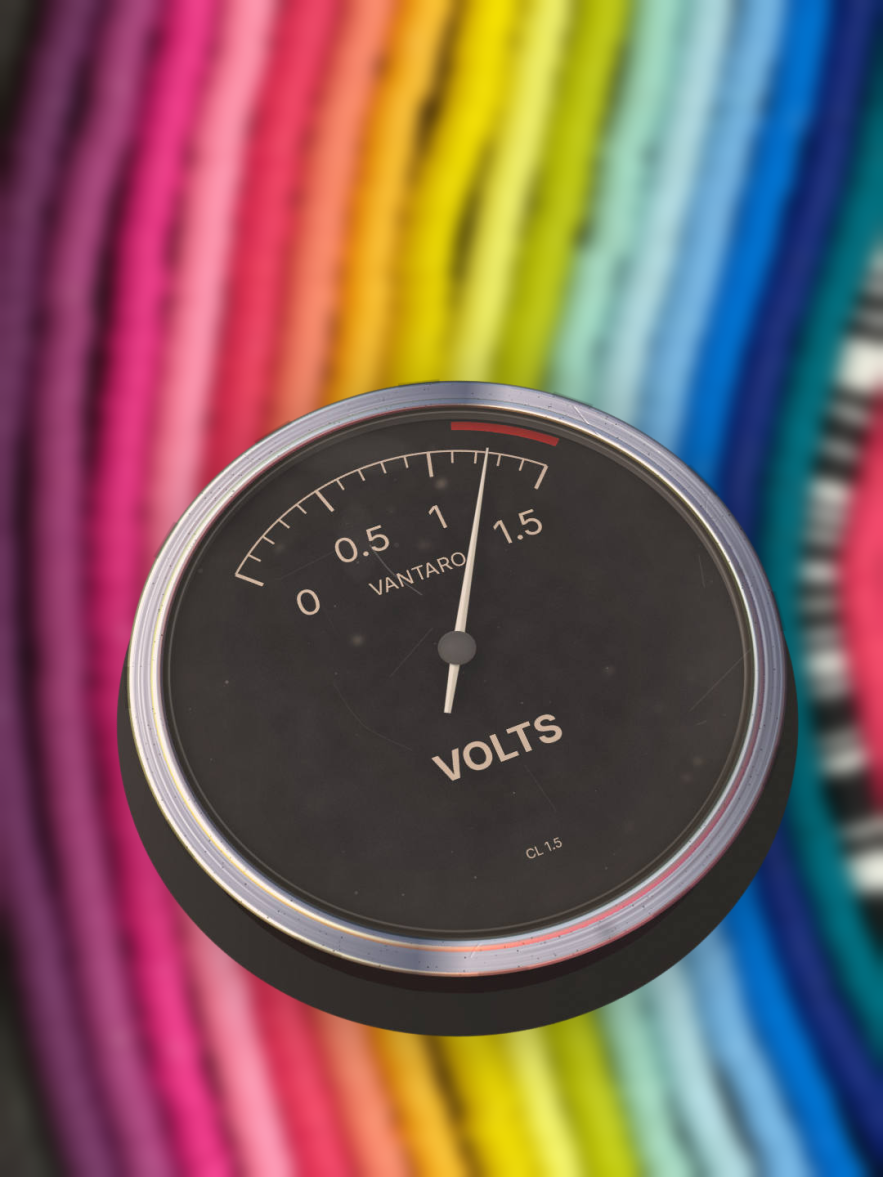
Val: 1.25 V
